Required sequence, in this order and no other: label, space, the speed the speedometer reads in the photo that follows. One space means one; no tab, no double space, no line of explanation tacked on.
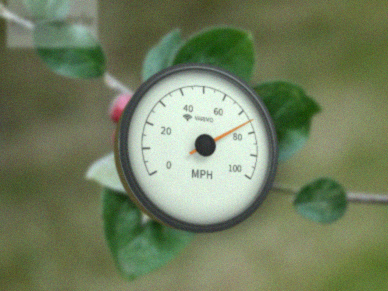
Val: 75 mph
